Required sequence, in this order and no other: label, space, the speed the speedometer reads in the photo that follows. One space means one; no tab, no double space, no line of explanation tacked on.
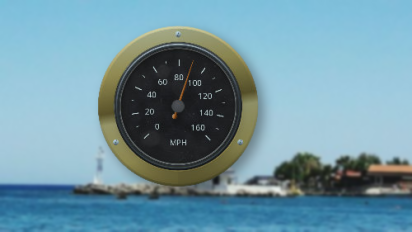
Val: 90 mph
